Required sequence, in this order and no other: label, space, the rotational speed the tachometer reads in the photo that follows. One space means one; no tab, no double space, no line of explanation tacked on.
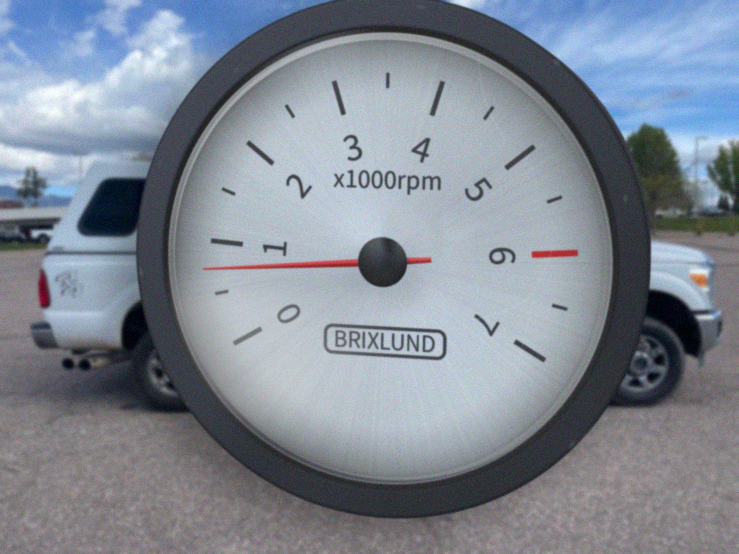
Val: 750 rpm
